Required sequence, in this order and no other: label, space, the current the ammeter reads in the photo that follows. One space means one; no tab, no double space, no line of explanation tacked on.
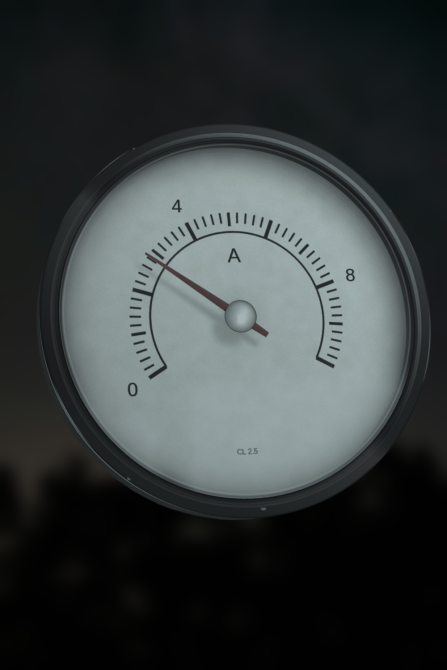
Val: 2.8 A
